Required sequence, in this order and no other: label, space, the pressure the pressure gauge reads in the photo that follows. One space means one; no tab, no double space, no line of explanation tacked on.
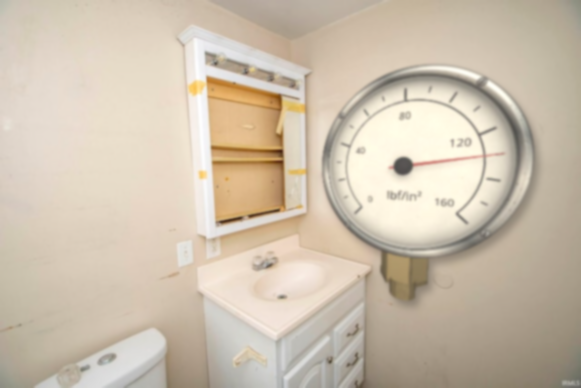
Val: 130 psi
